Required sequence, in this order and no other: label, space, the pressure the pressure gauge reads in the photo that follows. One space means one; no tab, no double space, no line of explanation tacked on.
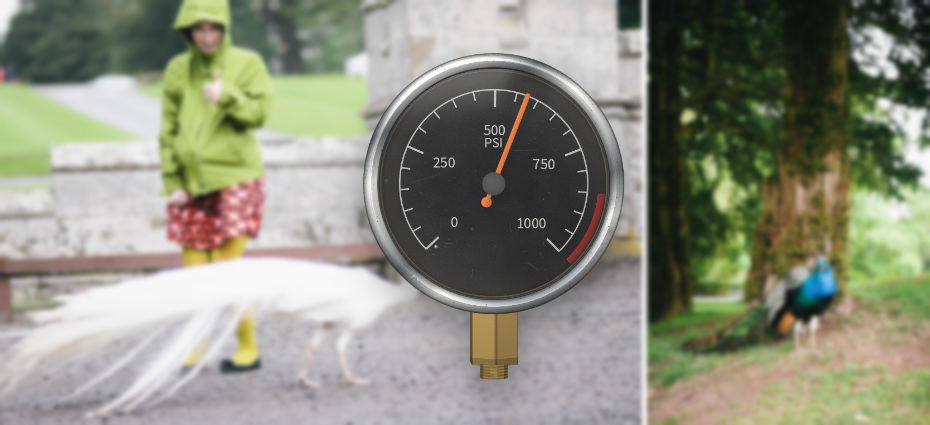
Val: 575 psi
